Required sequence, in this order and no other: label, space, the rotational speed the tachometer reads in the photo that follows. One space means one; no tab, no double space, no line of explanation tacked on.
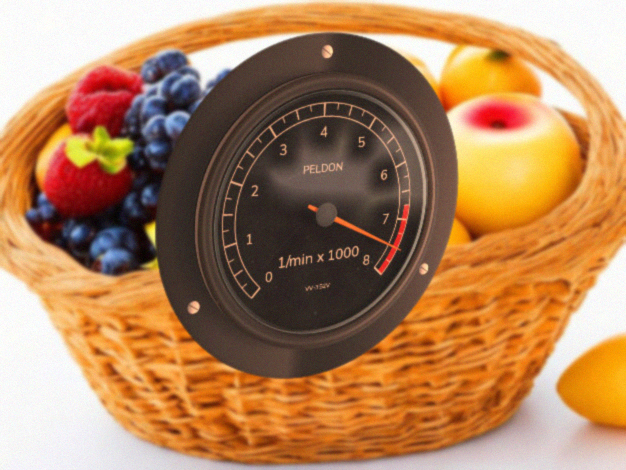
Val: 7500 rpm
